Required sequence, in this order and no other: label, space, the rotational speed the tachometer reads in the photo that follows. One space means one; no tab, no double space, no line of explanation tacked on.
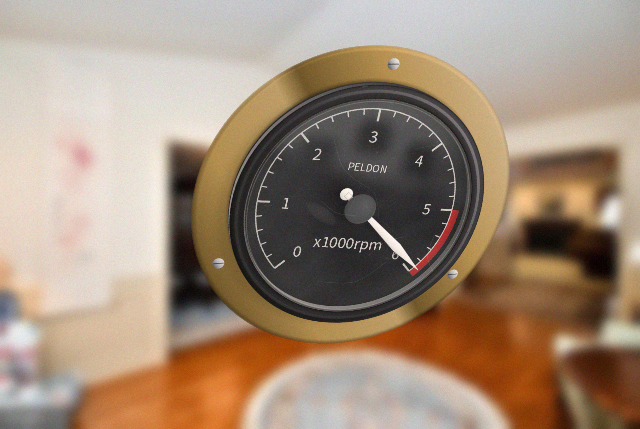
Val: 5900 rpm
